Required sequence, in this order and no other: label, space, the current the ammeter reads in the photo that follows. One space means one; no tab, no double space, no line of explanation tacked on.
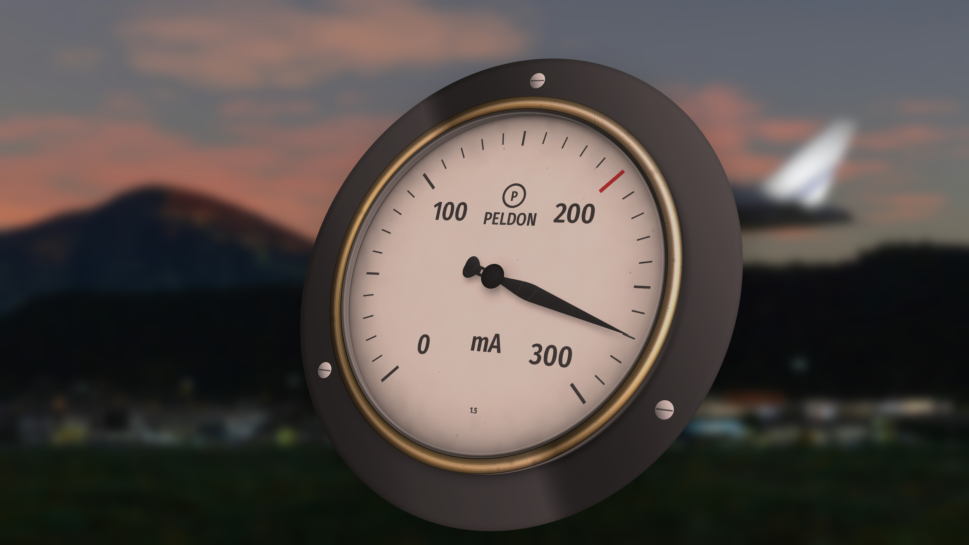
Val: 270 mA
